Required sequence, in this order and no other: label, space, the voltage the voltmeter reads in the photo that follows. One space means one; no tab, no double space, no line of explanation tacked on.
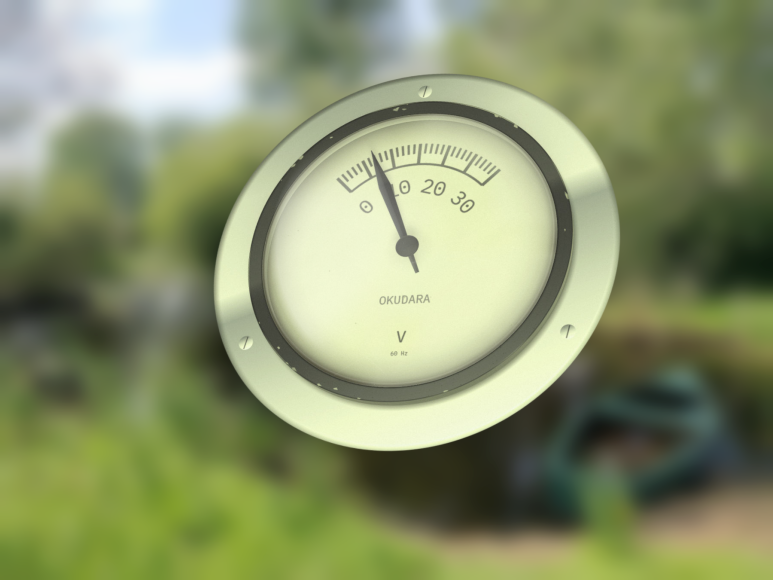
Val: 7 V
